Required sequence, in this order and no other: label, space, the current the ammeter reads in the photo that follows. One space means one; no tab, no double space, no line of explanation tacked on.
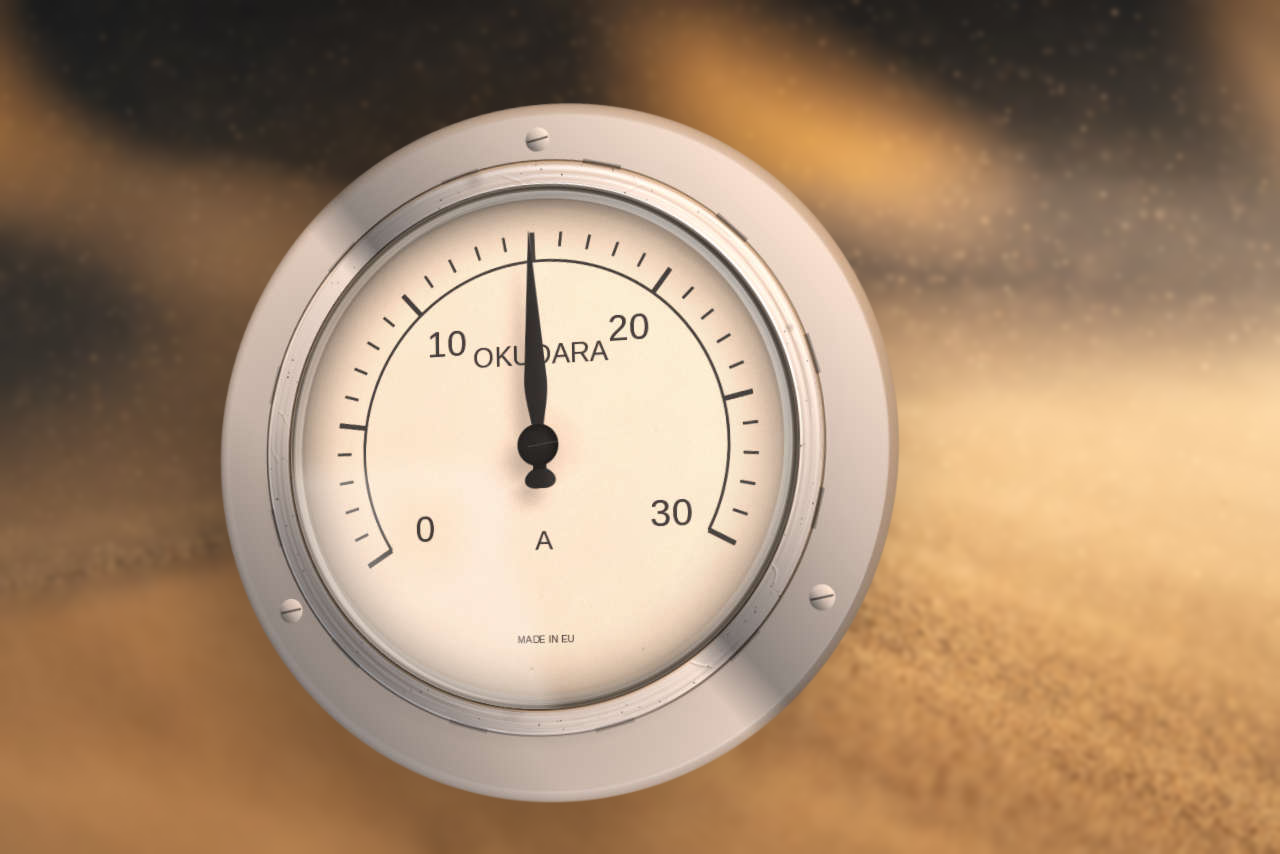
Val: 15 A
